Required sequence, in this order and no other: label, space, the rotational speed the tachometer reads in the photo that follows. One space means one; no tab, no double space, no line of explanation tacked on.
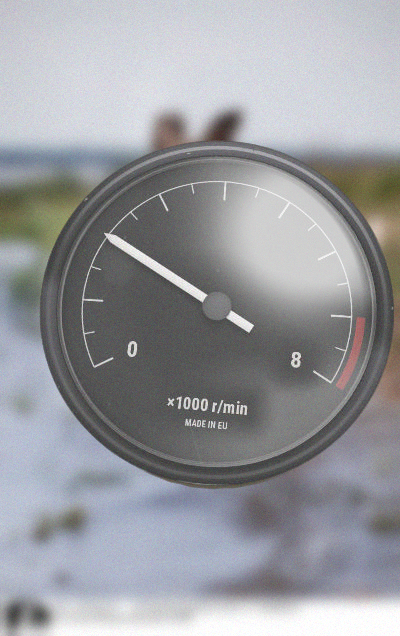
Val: 2000 rpm
